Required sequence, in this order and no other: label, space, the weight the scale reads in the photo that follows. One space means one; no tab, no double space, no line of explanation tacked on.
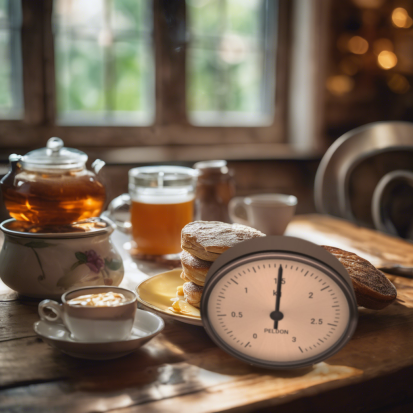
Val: 1.5 kg
